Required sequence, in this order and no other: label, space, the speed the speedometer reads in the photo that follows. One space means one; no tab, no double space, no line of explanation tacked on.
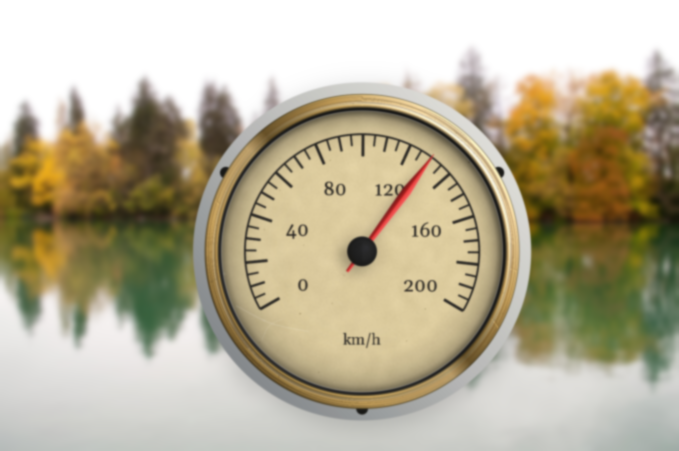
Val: 130 km/h
